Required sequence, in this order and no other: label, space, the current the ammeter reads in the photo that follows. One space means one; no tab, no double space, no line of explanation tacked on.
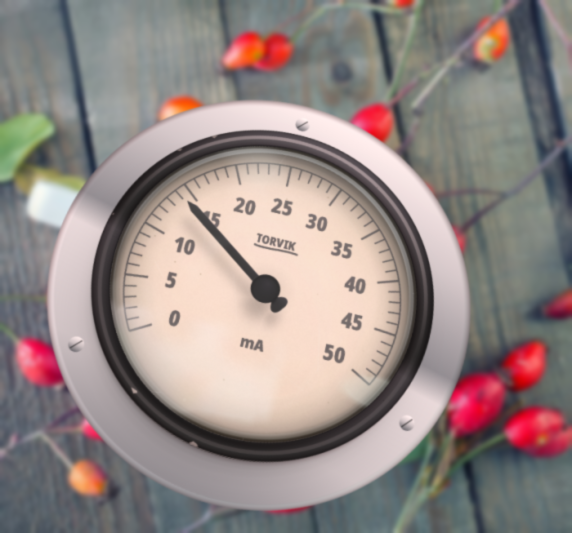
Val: 14 mA
